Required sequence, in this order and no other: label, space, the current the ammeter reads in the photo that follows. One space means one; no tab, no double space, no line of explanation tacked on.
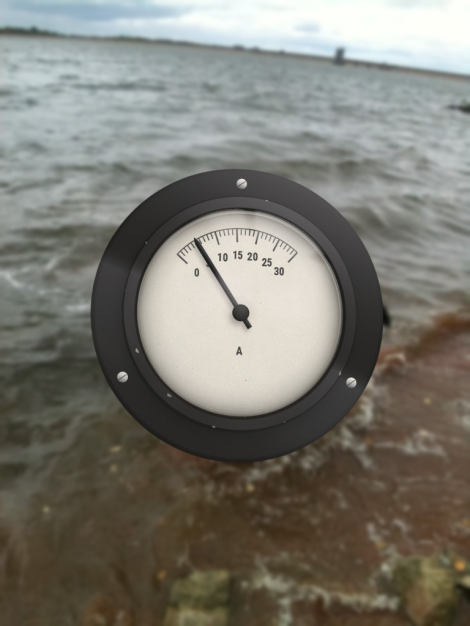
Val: 5 A
